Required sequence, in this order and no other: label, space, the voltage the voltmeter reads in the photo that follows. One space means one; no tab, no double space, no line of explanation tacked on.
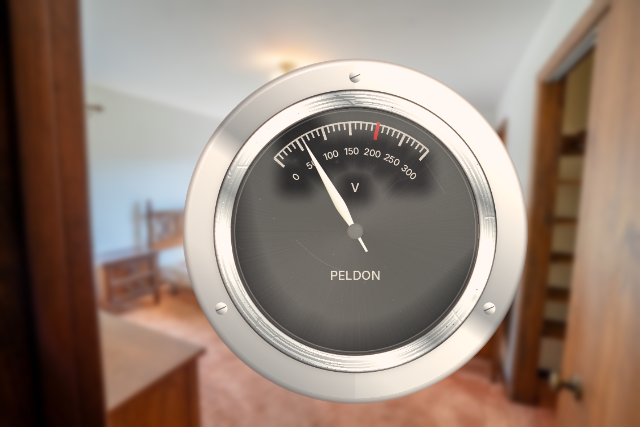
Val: 60 V
